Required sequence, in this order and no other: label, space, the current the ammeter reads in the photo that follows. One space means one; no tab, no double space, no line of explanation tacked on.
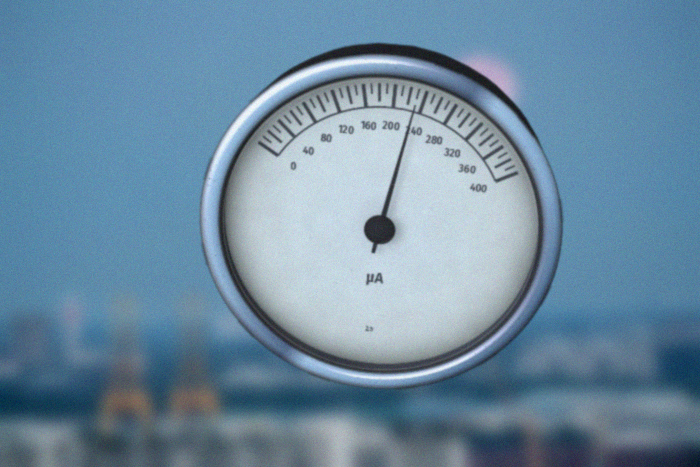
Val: 230 µA
